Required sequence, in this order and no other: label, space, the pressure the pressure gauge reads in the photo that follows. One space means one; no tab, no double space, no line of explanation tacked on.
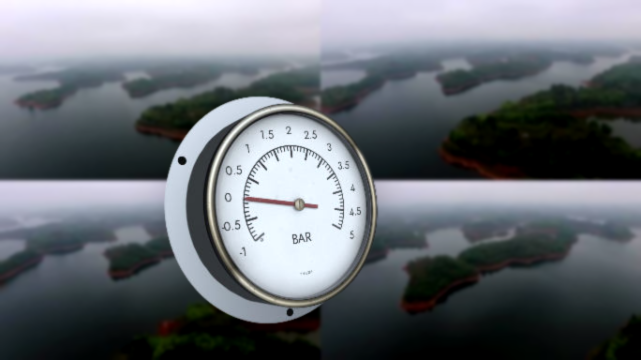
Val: 0 bar
